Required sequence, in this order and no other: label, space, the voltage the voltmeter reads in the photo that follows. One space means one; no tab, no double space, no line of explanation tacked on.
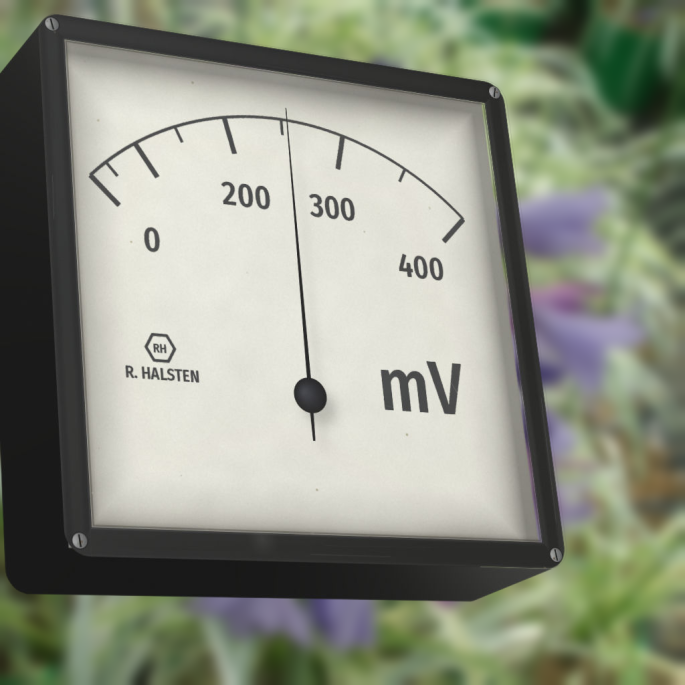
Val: 250 mV
